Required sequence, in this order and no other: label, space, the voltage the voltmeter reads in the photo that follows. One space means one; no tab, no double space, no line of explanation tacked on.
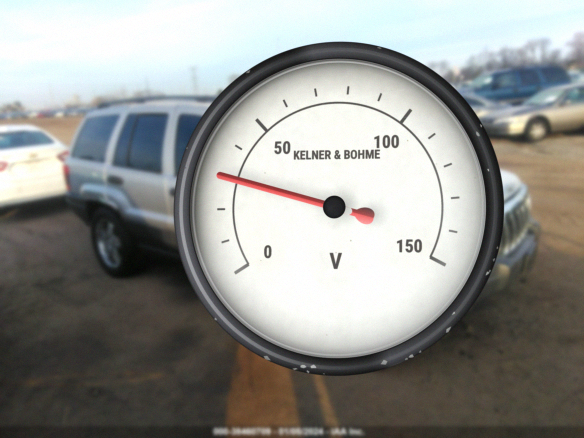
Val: 30 V
